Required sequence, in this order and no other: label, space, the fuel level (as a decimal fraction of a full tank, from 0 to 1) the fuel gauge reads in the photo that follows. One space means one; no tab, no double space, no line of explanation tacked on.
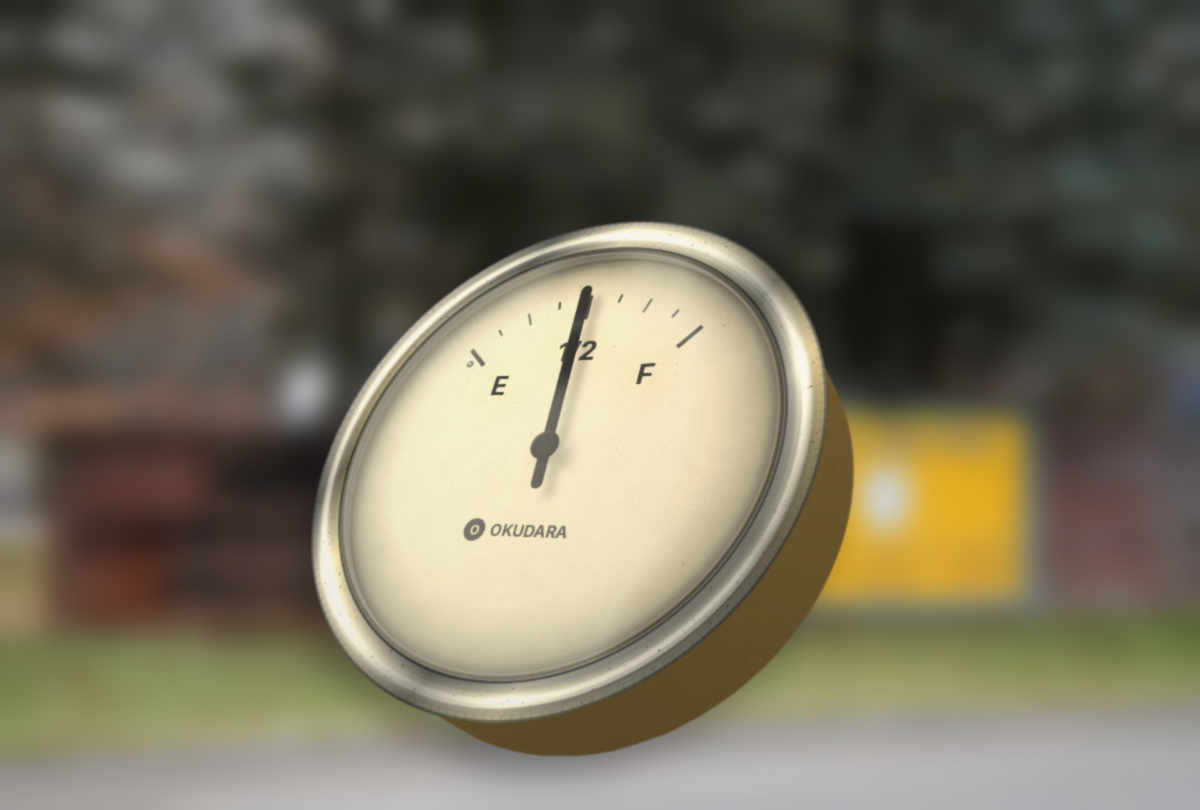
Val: 0.5
